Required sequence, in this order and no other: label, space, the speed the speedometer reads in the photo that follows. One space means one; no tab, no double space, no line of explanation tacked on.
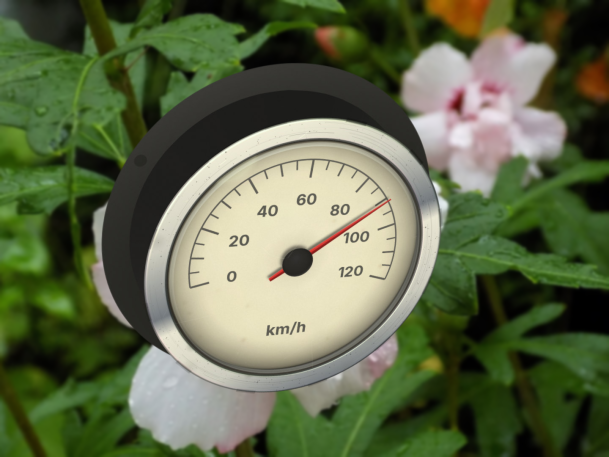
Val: 90 km/h
